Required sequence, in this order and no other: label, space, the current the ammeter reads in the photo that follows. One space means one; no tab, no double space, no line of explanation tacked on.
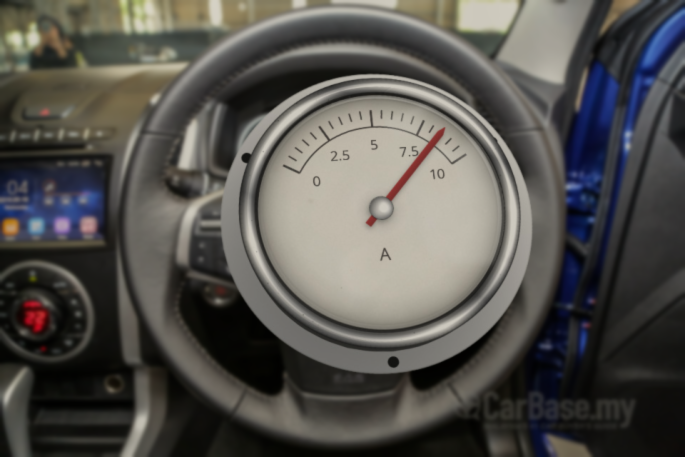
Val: 8.5 A
